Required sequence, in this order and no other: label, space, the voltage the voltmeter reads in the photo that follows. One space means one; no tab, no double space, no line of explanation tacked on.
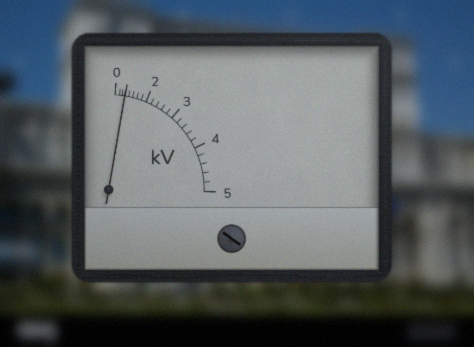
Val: 1 kV
